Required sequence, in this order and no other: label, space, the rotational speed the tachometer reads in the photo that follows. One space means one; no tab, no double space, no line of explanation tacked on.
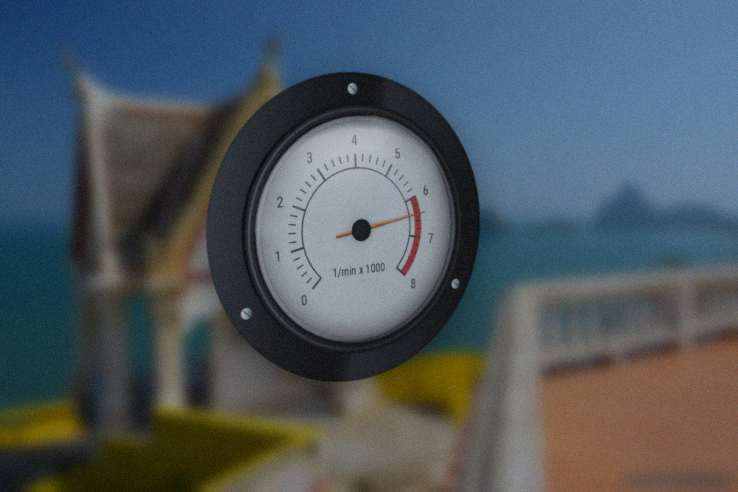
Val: 6400 rpm
